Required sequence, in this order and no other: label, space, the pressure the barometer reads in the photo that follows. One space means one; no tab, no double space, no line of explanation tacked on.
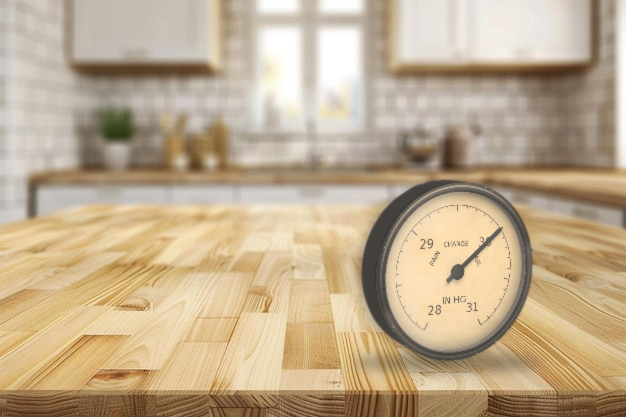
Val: 30 inHg
